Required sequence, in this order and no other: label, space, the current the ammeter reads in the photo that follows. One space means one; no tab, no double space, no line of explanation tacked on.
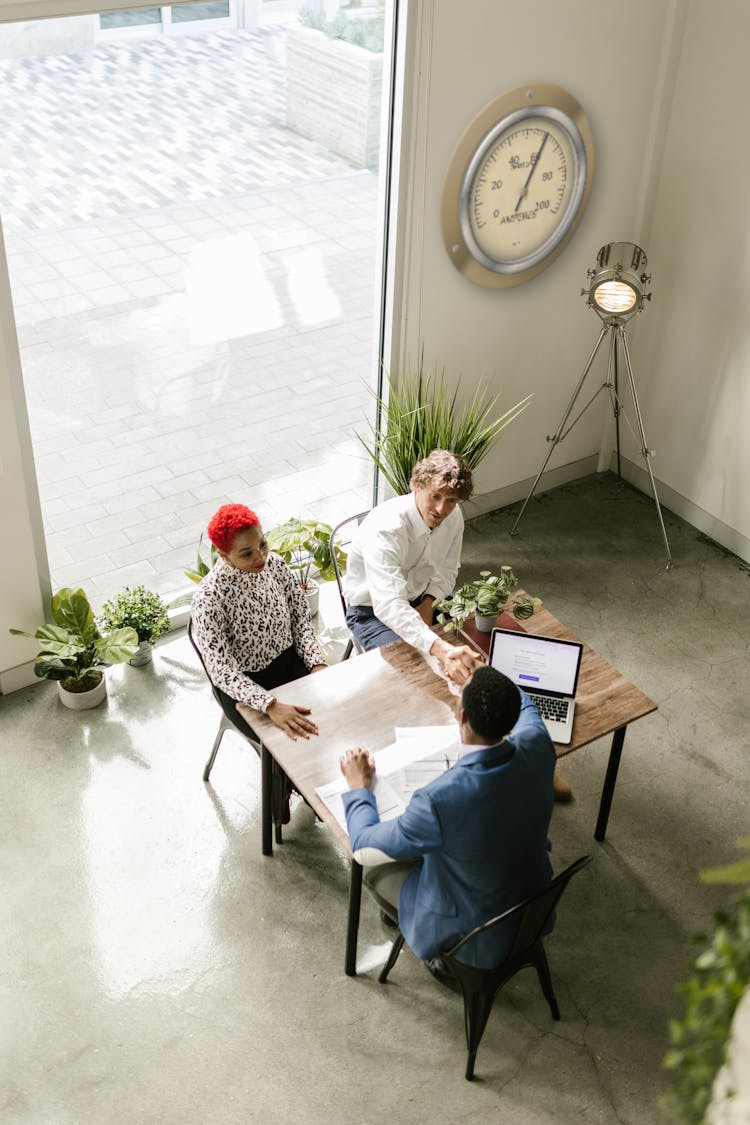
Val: 60 A
